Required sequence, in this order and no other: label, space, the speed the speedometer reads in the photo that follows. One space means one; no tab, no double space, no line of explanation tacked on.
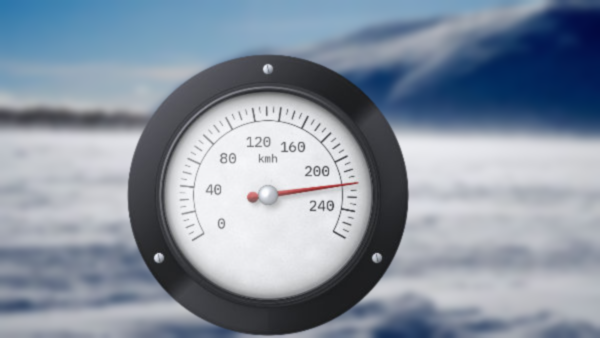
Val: 220 km/h
